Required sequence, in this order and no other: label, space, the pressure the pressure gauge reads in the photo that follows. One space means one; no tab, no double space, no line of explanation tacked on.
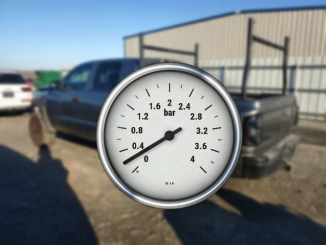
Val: 0.2 bar
